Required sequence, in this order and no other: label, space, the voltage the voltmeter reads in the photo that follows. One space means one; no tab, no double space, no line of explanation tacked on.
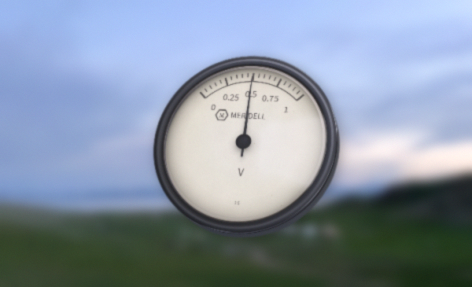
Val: 0.5 V
